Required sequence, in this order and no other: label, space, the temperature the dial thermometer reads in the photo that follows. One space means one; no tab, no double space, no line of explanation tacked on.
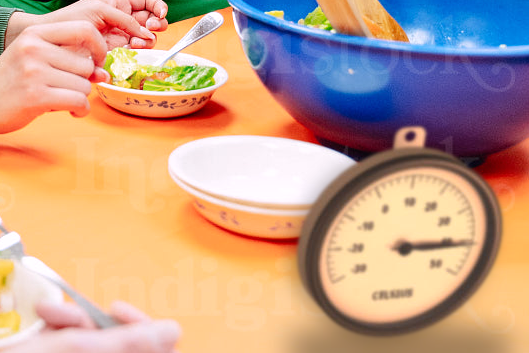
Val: 40 °C
